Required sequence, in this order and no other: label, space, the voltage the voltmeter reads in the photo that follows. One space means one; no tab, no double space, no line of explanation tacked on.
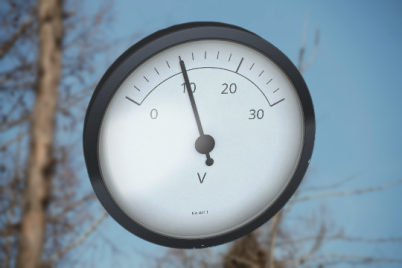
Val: 10 V
